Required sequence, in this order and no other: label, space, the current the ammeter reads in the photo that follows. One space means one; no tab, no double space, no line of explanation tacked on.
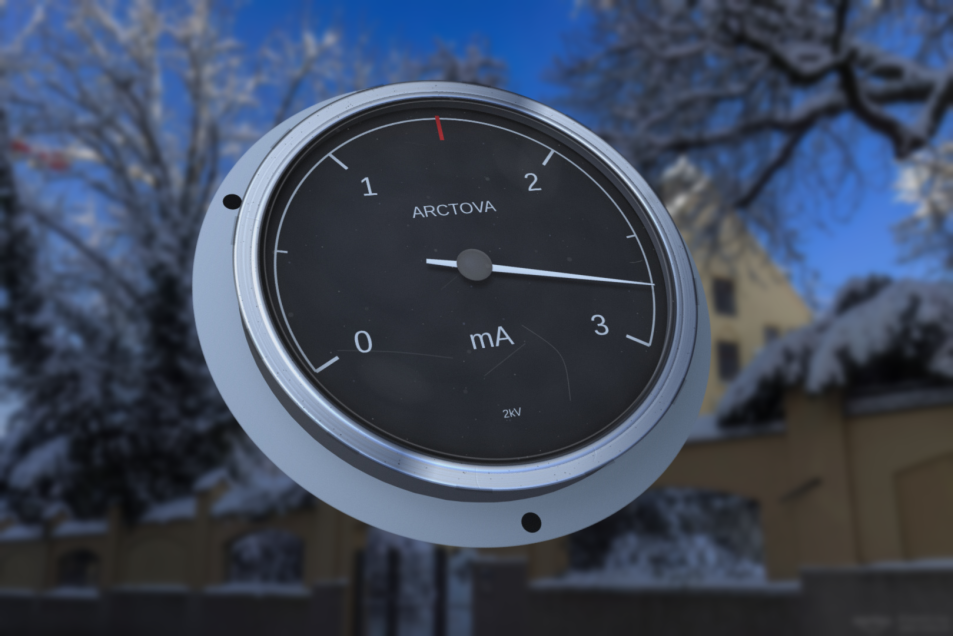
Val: 2.75 mA
